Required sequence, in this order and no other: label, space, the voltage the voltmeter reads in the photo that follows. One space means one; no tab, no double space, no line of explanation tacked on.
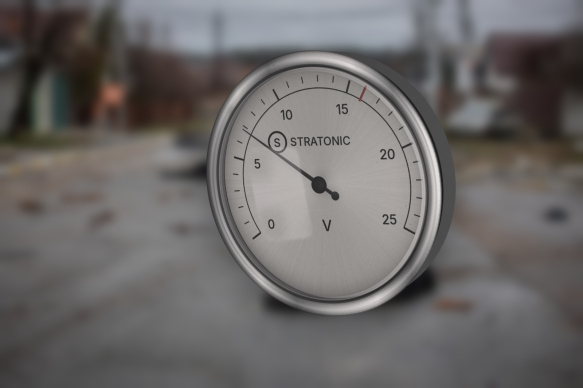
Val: 7 V
